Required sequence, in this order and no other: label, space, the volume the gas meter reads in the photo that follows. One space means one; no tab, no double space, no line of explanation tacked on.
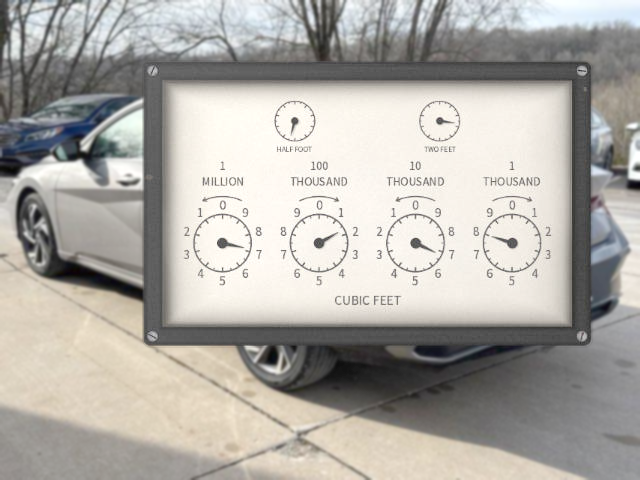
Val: 716800 ft³
